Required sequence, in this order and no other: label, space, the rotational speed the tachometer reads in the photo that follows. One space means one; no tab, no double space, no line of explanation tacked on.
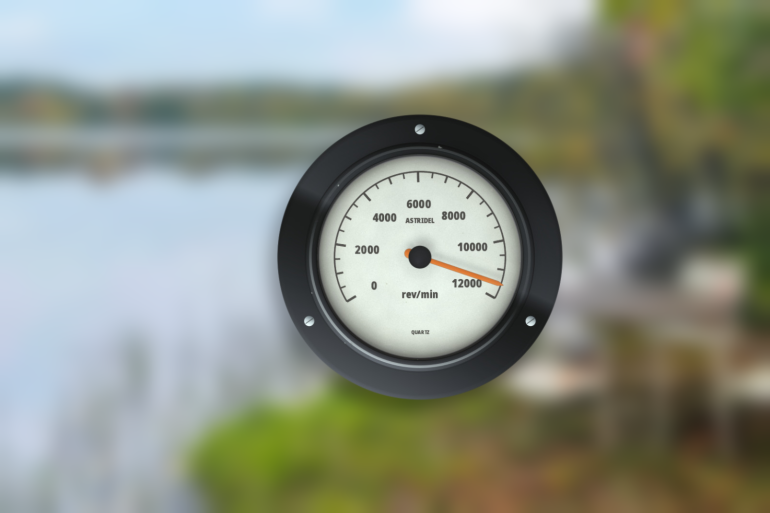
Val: 11500 rpm
